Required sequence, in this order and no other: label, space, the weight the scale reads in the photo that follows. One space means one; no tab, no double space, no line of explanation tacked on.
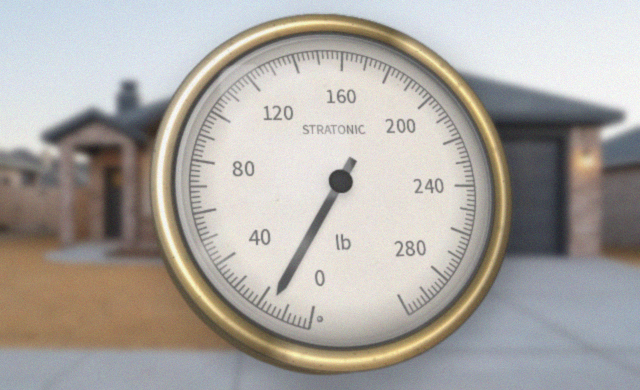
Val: 16 lb
